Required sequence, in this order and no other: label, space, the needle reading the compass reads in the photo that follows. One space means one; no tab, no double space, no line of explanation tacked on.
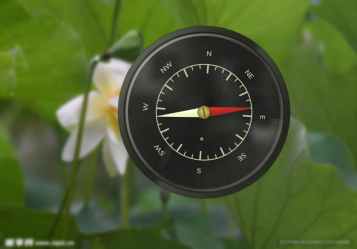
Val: 80 °
